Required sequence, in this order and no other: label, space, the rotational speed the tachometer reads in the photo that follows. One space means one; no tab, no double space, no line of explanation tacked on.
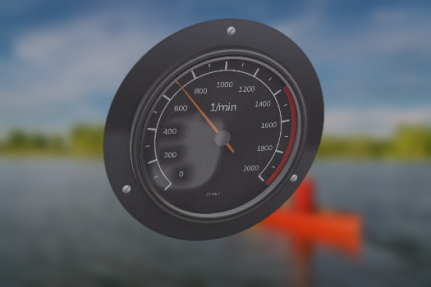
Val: 700 rpm
